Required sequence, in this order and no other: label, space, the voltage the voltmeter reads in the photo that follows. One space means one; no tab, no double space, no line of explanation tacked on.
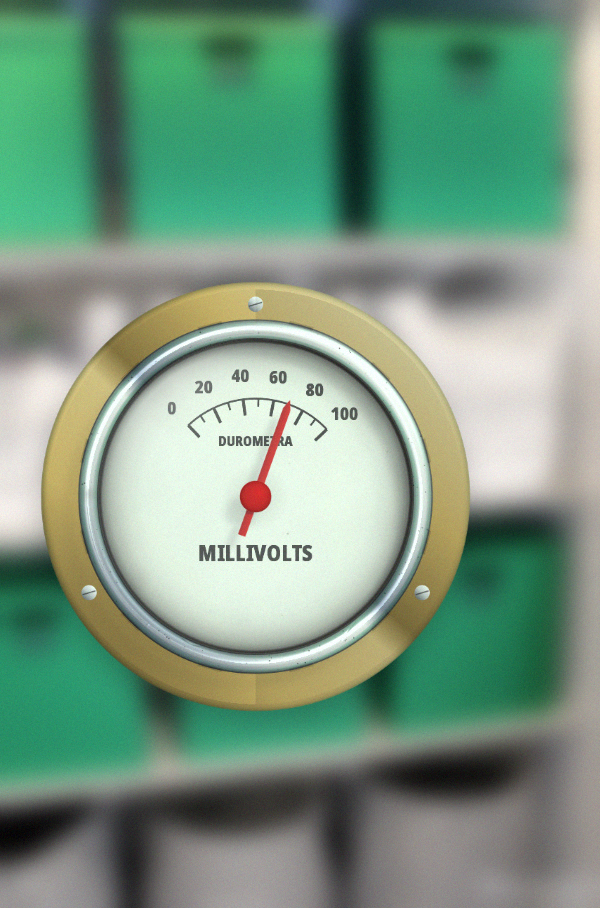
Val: 70 mV
